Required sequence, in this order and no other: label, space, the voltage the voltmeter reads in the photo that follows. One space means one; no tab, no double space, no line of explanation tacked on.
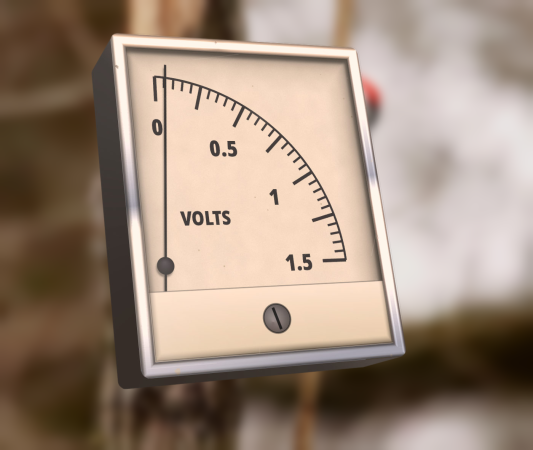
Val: 0.05 V
